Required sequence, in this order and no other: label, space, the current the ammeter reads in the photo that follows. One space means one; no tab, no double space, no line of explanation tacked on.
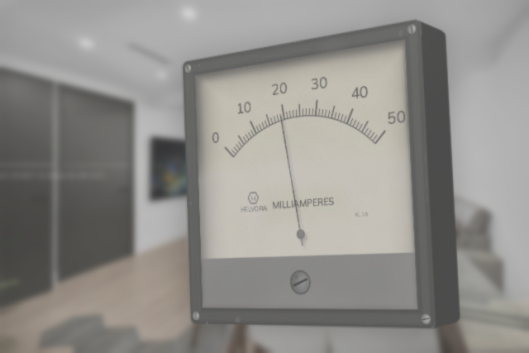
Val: 20 mA
